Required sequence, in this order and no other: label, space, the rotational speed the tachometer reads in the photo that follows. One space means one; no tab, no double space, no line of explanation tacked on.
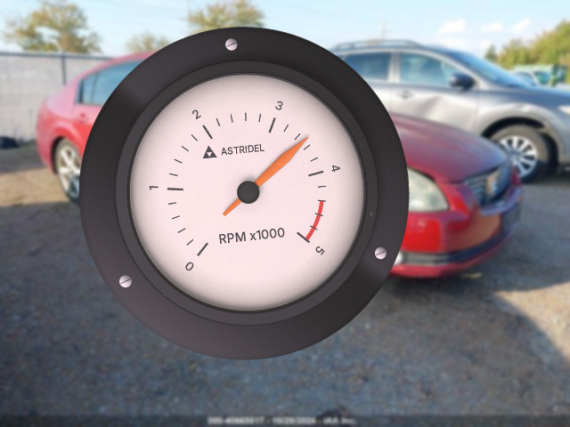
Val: 3500 rpm
